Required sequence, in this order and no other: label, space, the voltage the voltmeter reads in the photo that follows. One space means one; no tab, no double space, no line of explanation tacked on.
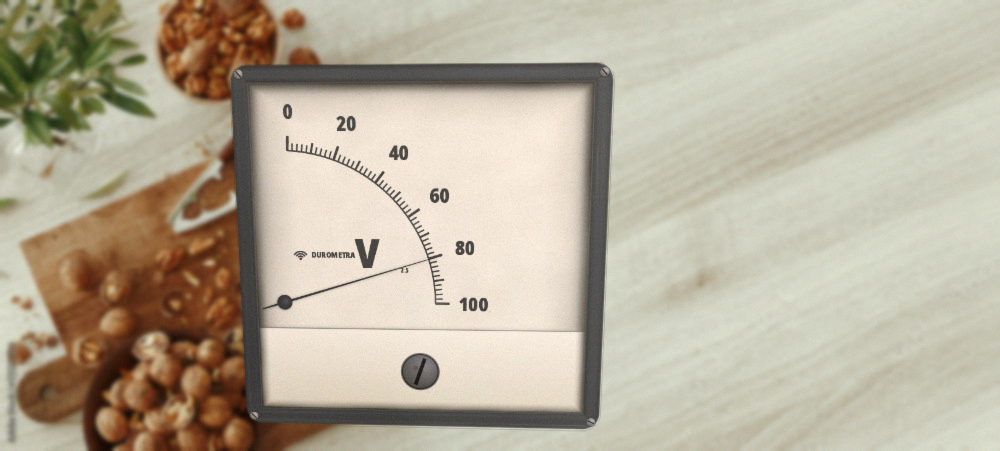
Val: 80 V
